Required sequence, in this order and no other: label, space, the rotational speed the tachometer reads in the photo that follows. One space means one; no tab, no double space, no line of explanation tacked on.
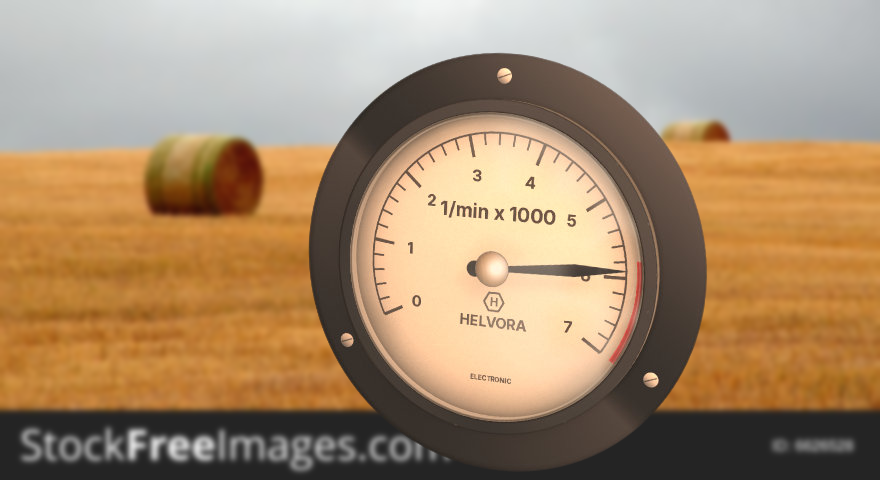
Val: 5900 rpm
